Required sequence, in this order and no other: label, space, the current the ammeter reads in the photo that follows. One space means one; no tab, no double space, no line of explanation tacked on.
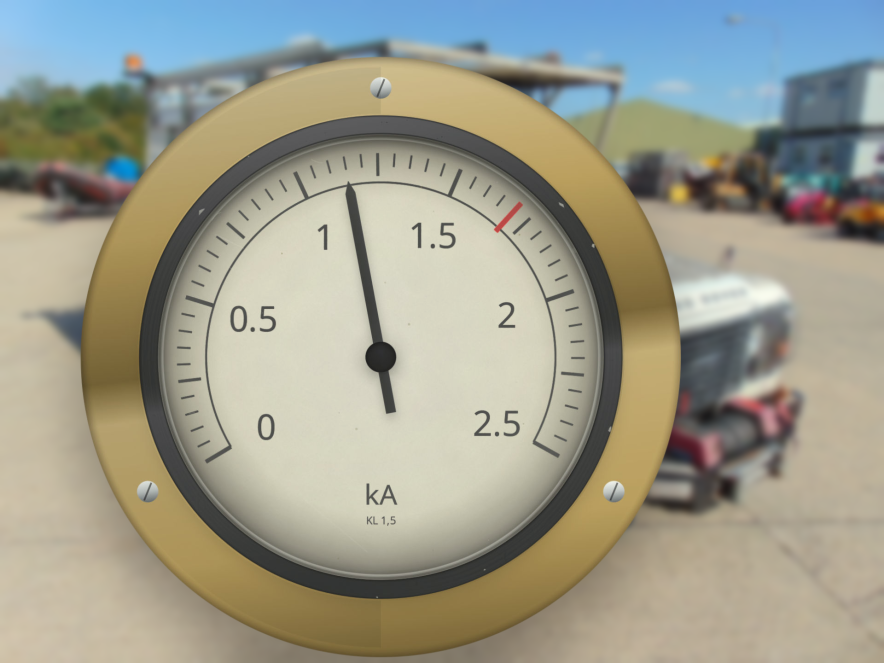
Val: 1.15 kA
